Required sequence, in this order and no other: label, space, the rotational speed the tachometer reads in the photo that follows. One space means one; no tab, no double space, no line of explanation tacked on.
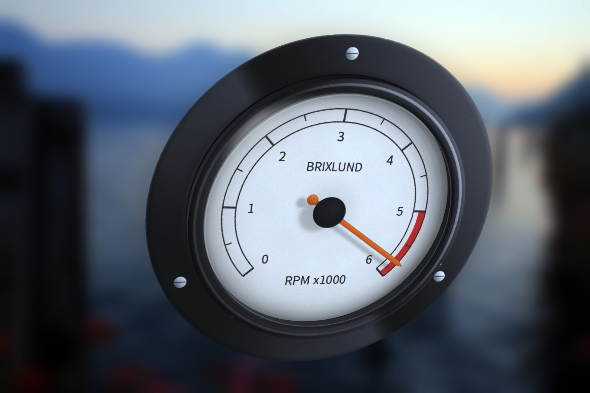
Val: 5750 rpm
